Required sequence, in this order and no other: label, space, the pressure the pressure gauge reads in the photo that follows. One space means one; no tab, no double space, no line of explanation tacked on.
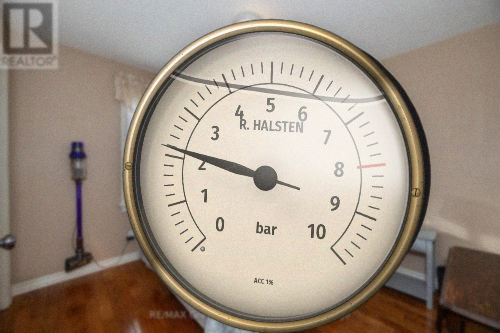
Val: 2.2 bar
